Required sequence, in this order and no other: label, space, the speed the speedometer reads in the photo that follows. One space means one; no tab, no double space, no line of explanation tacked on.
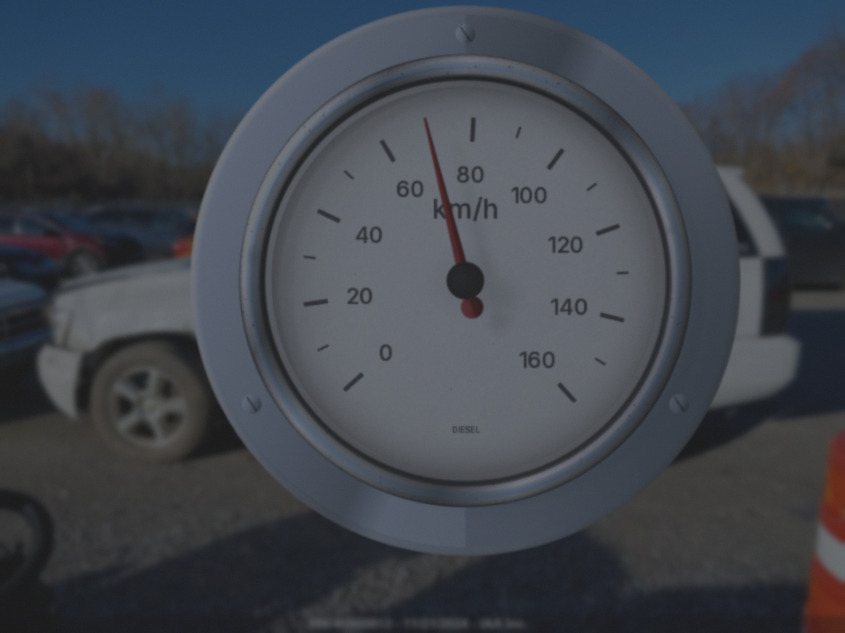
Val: 70 km/h
